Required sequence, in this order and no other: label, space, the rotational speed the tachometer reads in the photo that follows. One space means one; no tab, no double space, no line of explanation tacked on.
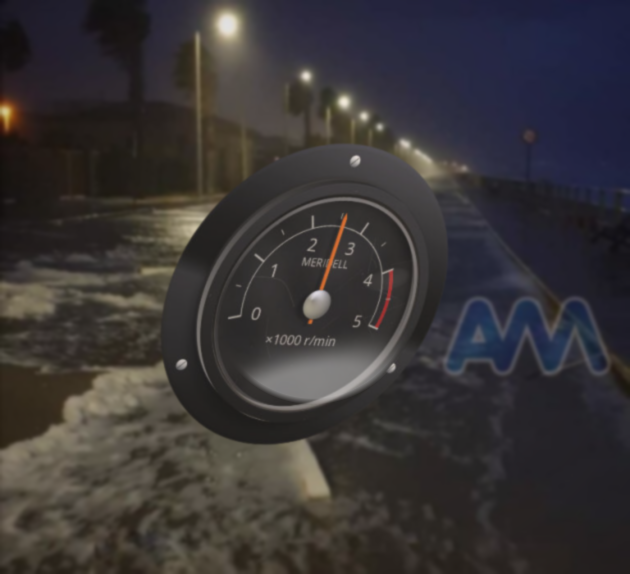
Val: 2500 rpm
